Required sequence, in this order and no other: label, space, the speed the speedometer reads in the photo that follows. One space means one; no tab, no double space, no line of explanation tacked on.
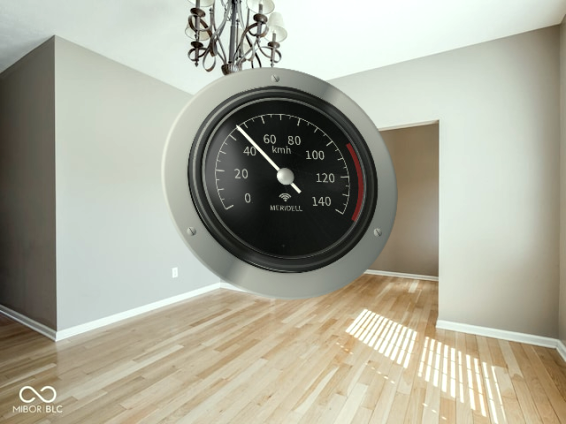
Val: 45 km/h
